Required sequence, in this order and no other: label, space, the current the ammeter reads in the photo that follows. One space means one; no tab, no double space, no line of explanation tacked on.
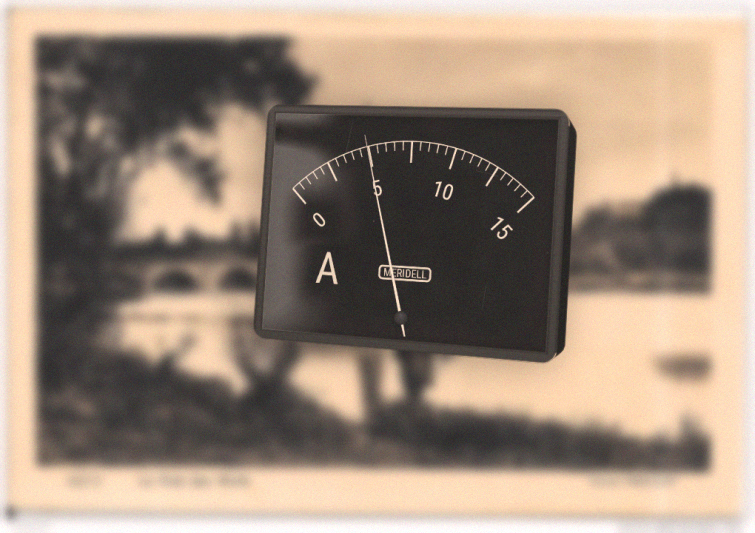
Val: 5 A
